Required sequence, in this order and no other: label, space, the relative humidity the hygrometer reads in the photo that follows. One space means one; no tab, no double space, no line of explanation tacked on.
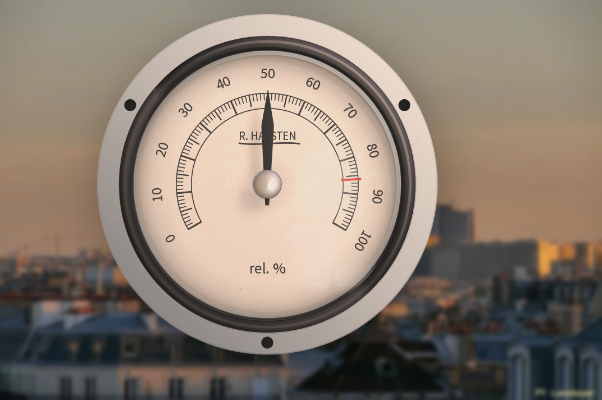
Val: 50 %
